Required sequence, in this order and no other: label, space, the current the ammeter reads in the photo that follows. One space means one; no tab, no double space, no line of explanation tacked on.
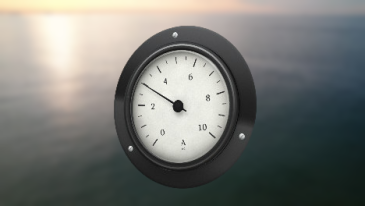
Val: 3 A
